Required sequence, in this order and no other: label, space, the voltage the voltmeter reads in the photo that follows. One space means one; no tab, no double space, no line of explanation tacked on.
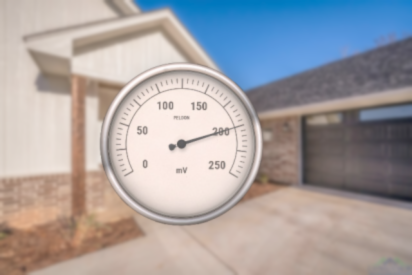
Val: 200 mV
